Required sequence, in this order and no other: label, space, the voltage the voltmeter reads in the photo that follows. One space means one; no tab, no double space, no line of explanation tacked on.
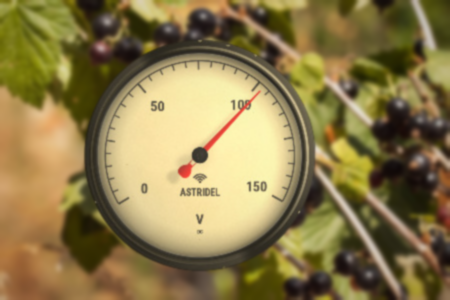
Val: 102.5 V
